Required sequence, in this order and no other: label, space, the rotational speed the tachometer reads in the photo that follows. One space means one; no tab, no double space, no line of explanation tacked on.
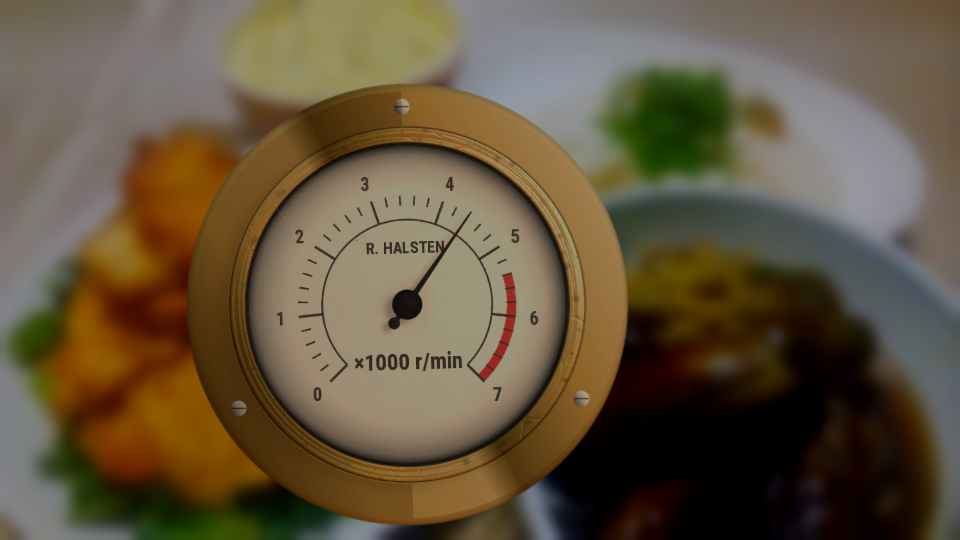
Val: 4400 rpm
